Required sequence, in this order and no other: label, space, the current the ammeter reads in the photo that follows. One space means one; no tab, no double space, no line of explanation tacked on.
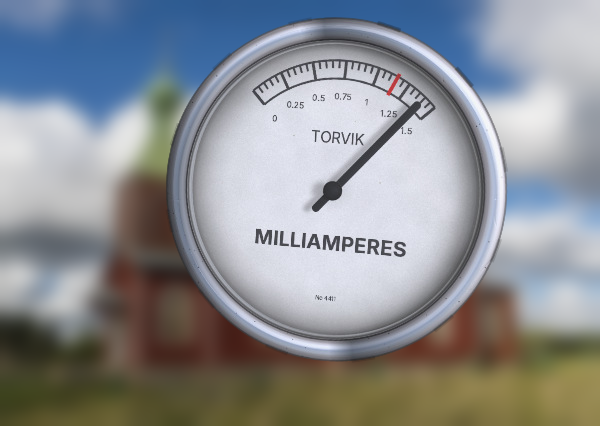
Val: 1.4 mA
